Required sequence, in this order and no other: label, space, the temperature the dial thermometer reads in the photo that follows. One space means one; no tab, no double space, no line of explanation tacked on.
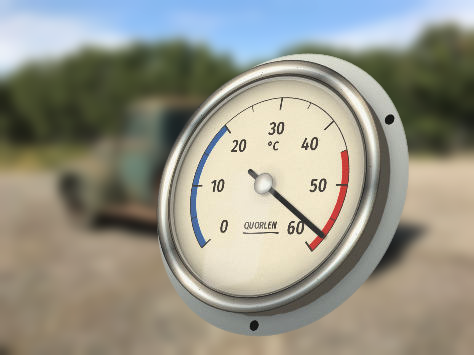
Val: 57.5 °C
